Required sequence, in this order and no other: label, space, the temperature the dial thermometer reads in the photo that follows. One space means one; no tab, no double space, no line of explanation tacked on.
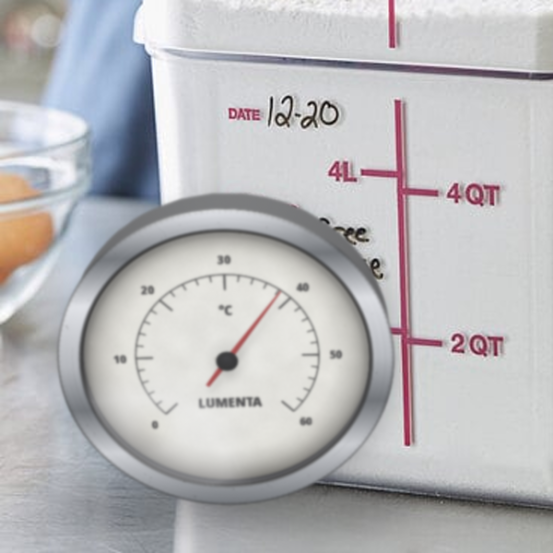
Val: 38 °C
